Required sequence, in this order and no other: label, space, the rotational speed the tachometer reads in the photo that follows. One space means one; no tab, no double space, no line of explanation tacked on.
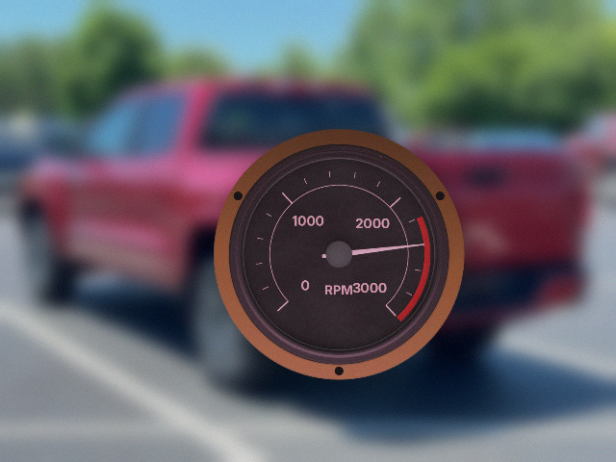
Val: 2400 rpm
